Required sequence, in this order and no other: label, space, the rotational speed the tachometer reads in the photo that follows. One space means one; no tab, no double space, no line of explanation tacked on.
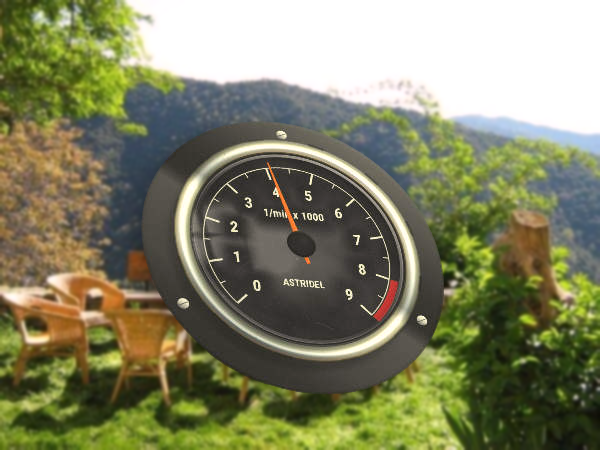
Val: 4000 rpm
